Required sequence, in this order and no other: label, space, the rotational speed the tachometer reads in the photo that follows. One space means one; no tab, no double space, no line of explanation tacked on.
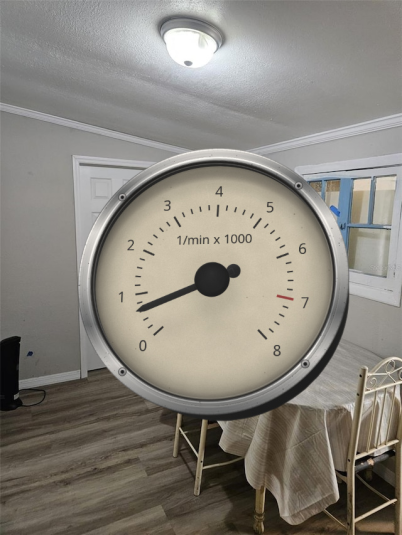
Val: 600 rpm
